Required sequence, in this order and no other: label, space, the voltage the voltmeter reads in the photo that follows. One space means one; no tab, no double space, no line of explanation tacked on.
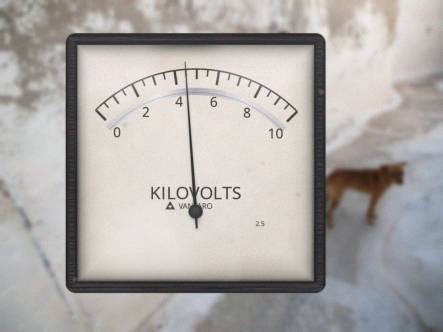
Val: 4.5 kV
